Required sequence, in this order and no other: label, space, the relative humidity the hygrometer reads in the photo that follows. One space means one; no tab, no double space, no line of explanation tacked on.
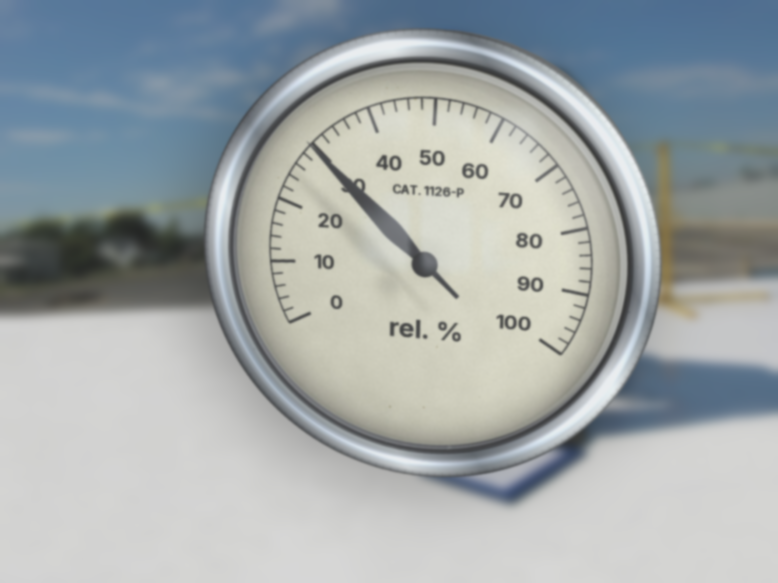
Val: 30 %
